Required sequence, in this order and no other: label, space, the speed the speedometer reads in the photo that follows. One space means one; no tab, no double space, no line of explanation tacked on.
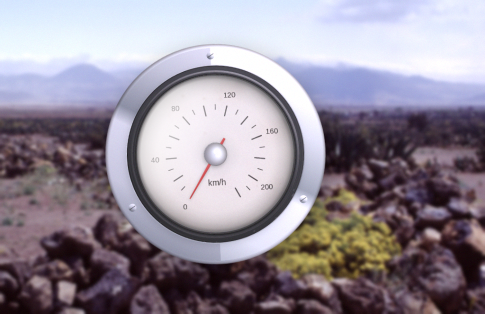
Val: 0 km/h
